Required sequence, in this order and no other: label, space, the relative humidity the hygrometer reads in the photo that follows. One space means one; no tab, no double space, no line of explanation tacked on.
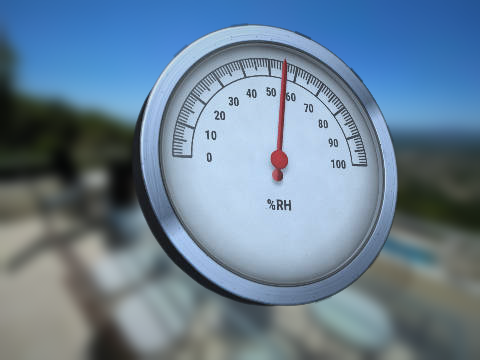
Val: 55 %
